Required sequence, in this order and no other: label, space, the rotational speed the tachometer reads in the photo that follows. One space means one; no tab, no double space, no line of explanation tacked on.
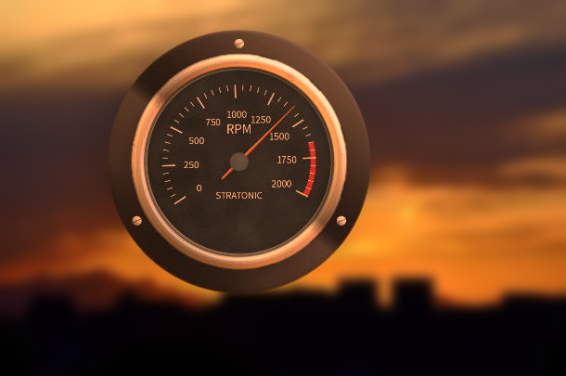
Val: 1400 rpm
